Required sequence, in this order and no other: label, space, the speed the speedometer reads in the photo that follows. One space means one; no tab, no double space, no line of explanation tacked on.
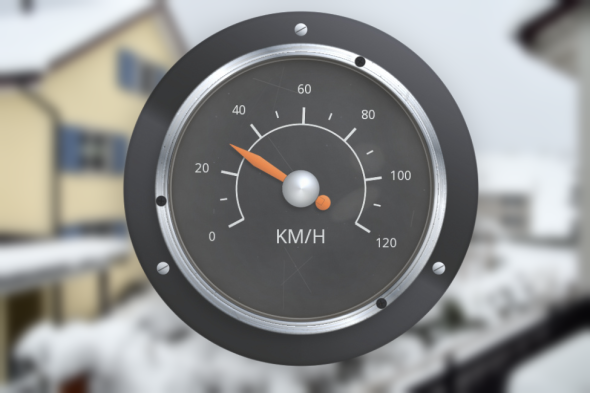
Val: 30 km/h
